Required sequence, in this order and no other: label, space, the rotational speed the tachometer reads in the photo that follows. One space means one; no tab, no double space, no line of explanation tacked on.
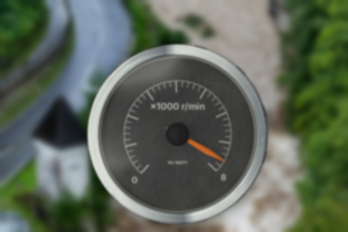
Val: 7600 rpm
